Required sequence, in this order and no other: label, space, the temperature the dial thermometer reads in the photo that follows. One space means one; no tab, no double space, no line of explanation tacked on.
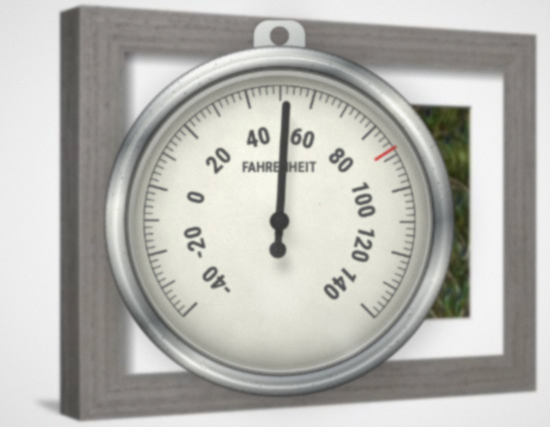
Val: 52 °F
